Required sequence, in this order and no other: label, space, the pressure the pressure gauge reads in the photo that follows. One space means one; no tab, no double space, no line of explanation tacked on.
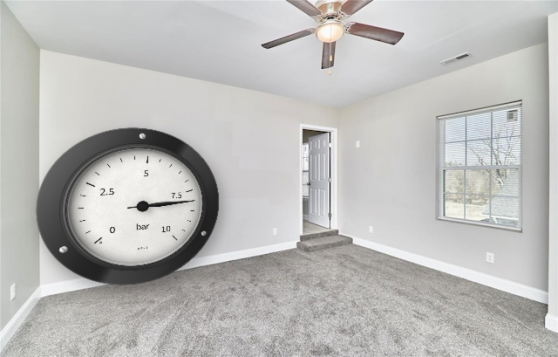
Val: 8 bar
